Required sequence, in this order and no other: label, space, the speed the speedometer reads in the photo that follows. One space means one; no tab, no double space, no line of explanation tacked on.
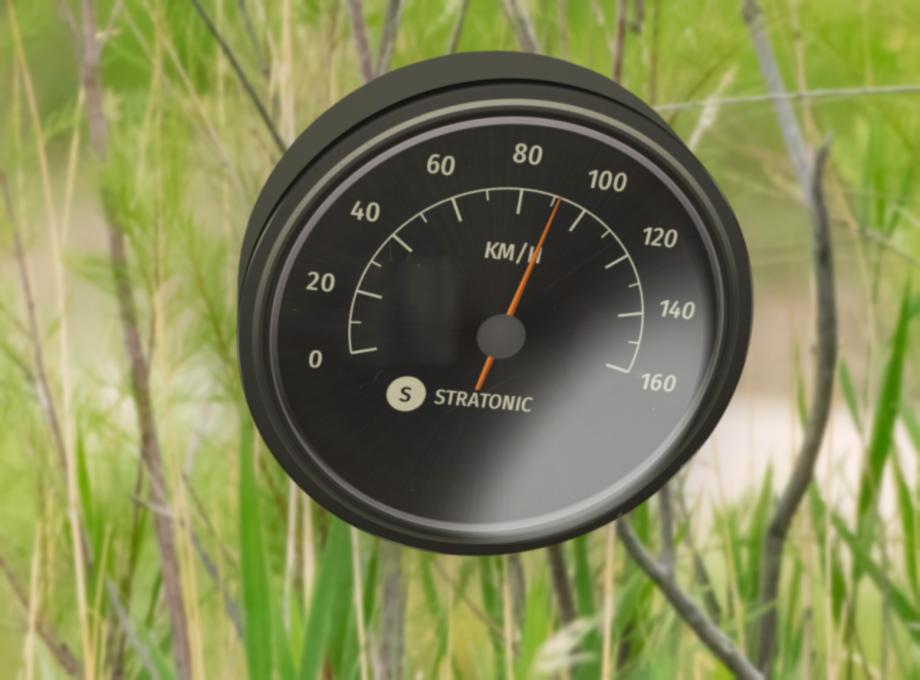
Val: 90 km/h
